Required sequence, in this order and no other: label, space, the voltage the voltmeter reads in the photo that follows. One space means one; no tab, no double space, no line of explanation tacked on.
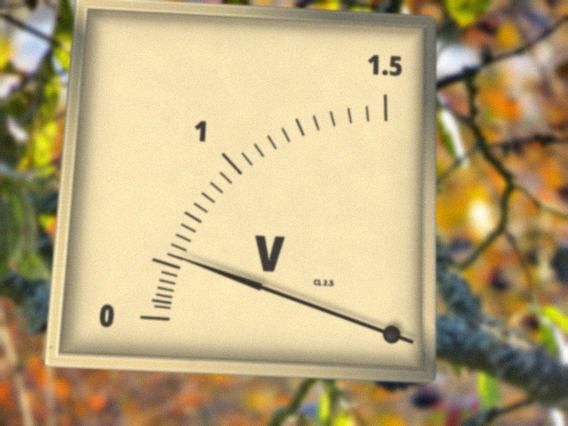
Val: 0.55 V
